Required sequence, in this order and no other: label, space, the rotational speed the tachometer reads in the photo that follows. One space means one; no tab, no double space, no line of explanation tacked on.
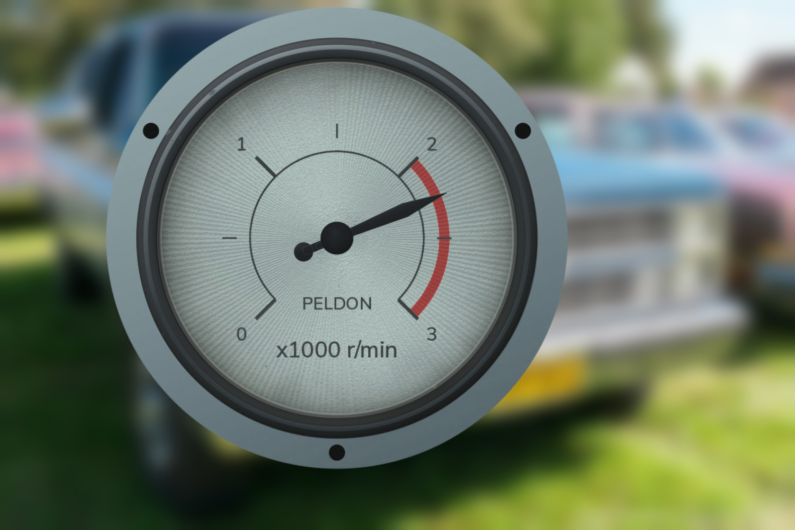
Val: 2250 rpm
